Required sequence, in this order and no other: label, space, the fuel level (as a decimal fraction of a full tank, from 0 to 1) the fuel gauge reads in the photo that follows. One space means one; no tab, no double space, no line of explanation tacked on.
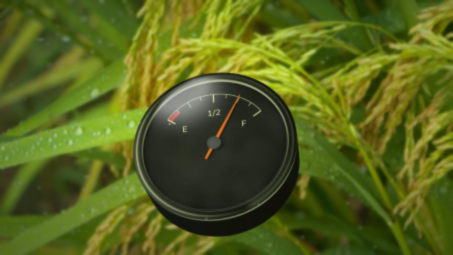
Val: 0.75
